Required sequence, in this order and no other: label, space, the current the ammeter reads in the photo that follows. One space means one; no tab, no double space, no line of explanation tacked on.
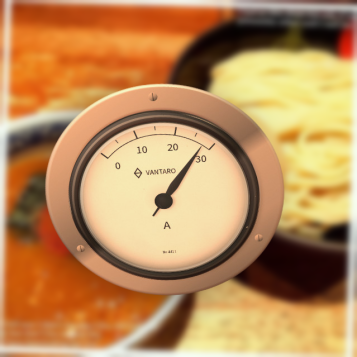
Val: 27.5 A
